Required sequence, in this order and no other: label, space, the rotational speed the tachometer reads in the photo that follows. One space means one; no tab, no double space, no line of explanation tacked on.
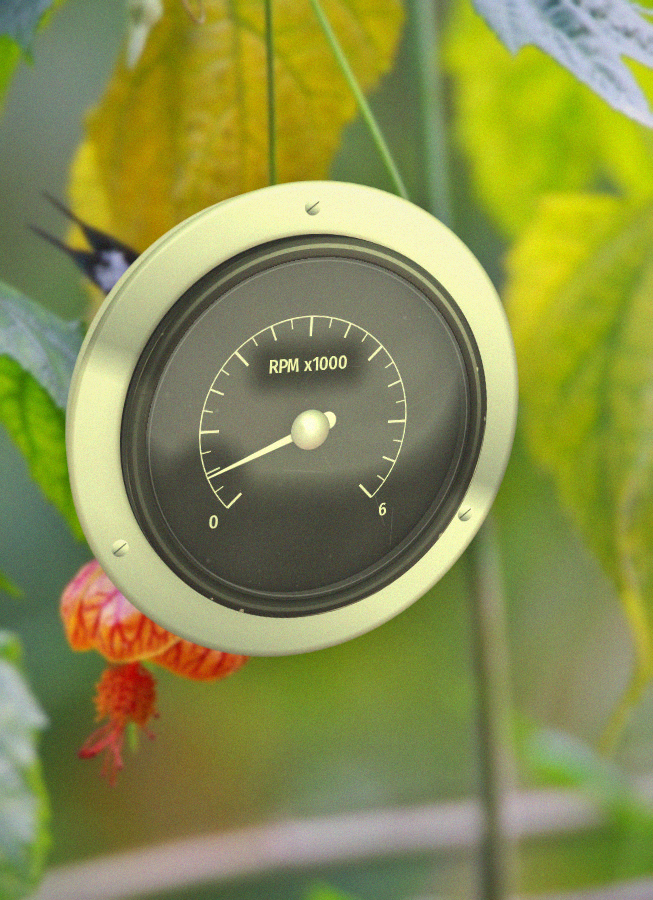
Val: 500 rpm
